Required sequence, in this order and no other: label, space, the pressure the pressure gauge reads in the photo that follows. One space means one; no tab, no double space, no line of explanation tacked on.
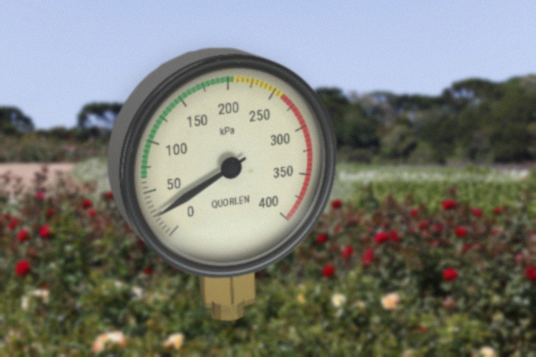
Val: 25 kPa
